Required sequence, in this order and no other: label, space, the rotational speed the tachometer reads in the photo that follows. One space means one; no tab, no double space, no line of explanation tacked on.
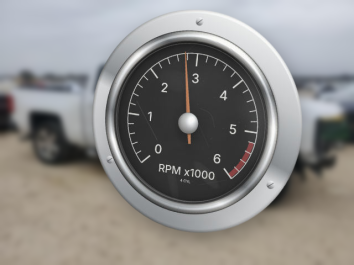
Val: 2800 rpm
